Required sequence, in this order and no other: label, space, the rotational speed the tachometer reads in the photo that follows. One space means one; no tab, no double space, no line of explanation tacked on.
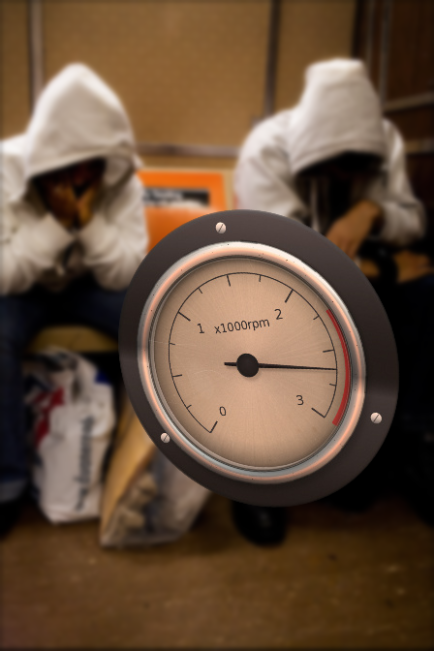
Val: 2625 rpm
